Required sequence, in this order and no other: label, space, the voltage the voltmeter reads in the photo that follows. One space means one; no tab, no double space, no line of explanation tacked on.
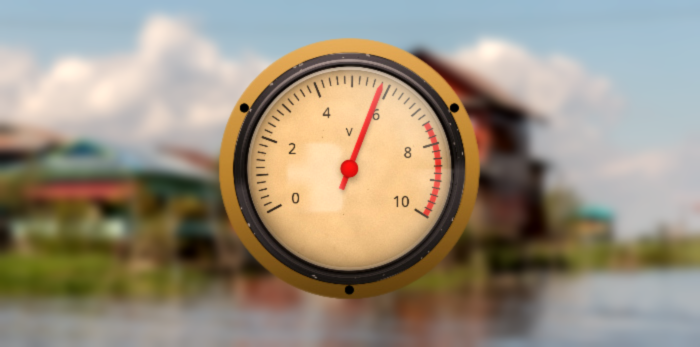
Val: 5.8 V
